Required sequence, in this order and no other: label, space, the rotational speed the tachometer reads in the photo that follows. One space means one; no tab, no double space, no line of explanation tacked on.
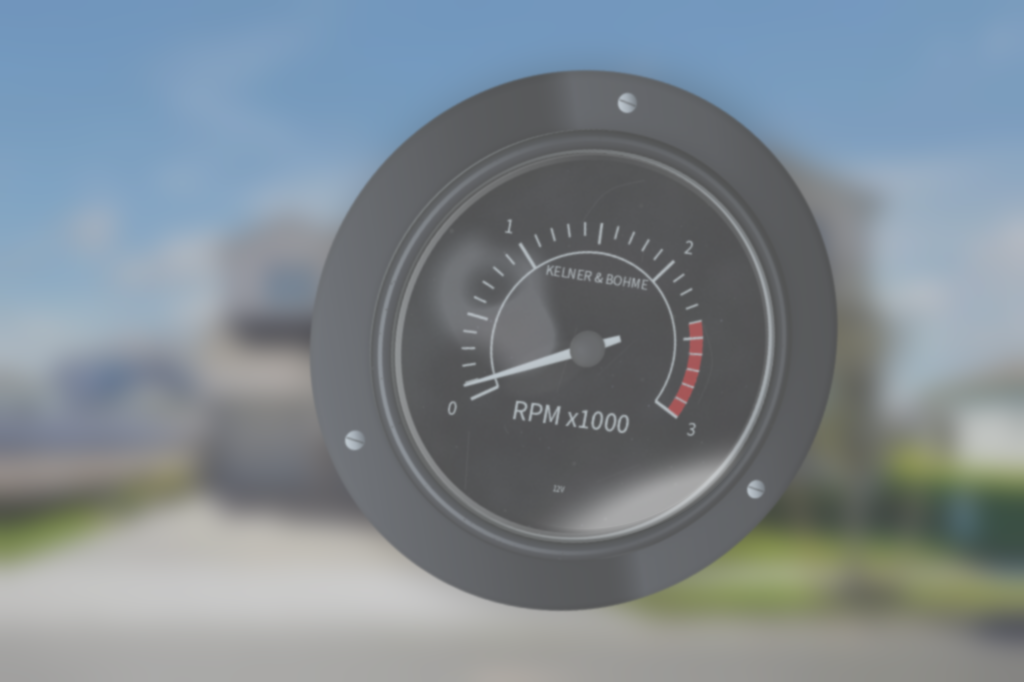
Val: 100 rpm
